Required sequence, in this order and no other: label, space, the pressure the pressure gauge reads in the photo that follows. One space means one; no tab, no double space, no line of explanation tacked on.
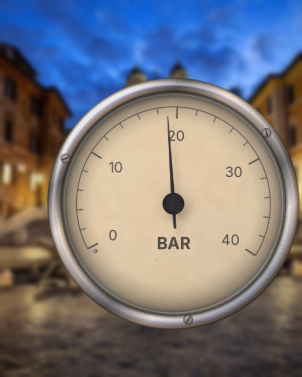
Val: 19 bar
